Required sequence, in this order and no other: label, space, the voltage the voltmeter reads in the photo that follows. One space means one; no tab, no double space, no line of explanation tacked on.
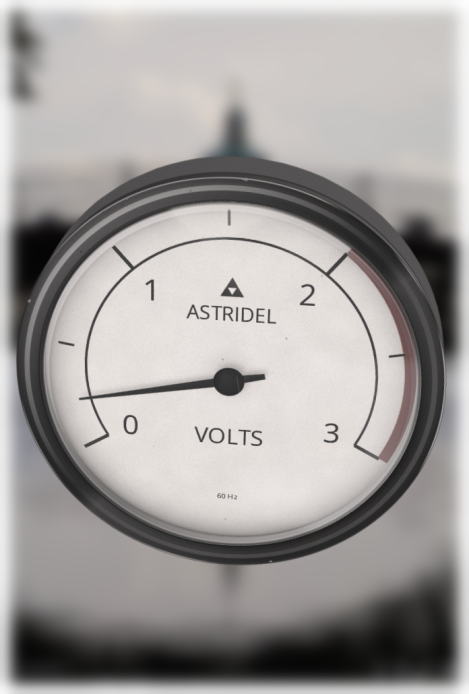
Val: 0.25 V
